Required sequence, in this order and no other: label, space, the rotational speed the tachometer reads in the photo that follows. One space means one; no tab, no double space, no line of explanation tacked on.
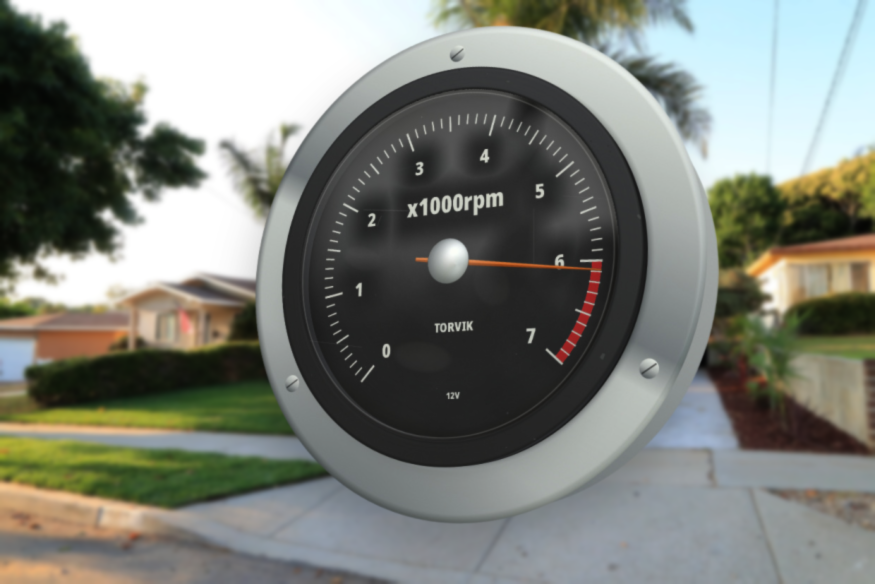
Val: 6100 rpm
